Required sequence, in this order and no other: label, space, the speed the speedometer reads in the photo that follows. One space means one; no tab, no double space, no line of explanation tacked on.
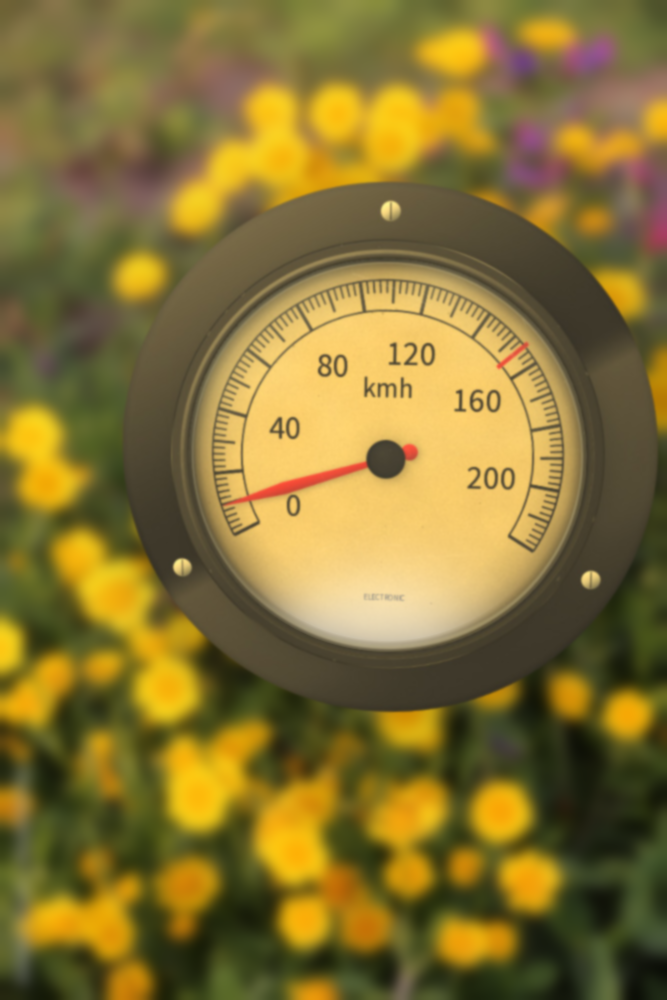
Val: 10 km/h
